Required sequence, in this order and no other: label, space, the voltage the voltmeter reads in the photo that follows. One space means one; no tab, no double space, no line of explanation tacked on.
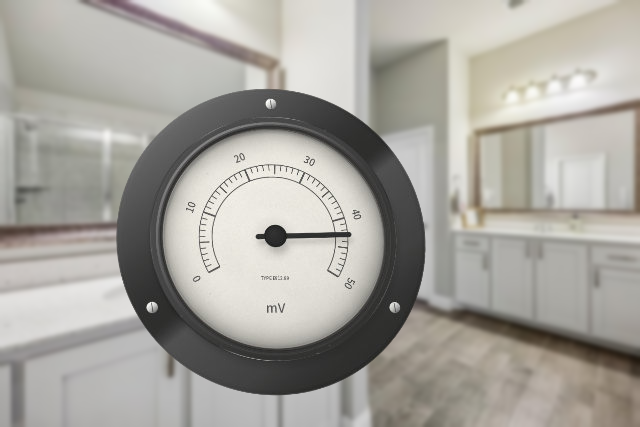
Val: 43 mV
